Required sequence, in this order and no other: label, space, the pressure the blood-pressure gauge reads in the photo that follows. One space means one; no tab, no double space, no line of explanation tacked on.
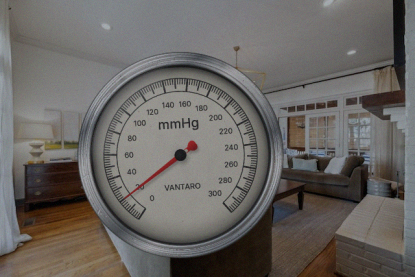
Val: 20 mmHg
